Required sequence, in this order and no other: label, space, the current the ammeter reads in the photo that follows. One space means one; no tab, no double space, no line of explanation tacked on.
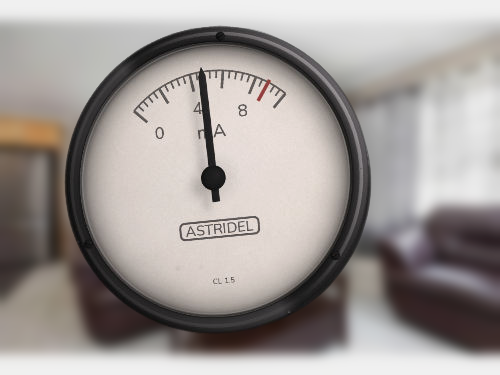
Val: 4.8 mA
